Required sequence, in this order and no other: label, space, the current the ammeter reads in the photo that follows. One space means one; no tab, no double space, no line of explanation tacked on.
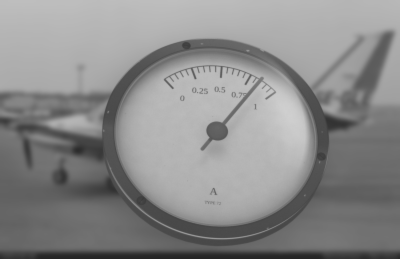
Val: 0.85 A
